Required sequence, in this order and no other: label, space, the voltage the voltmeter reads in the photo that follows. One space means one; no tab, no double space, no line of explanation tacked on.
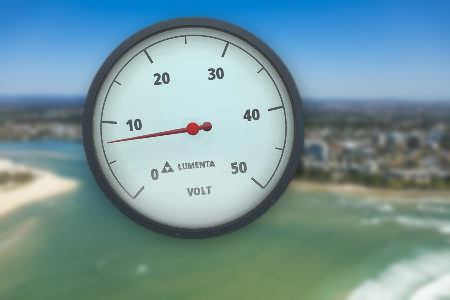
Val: 7.5 V
